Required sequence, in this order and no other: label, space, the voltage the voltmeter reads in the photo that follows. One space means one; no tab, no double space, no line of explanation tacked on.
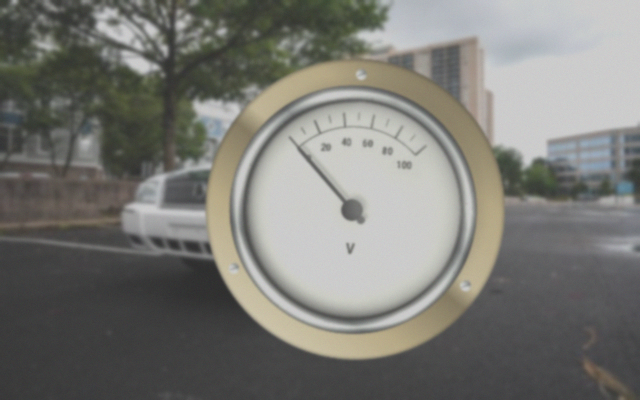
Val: 0 V
